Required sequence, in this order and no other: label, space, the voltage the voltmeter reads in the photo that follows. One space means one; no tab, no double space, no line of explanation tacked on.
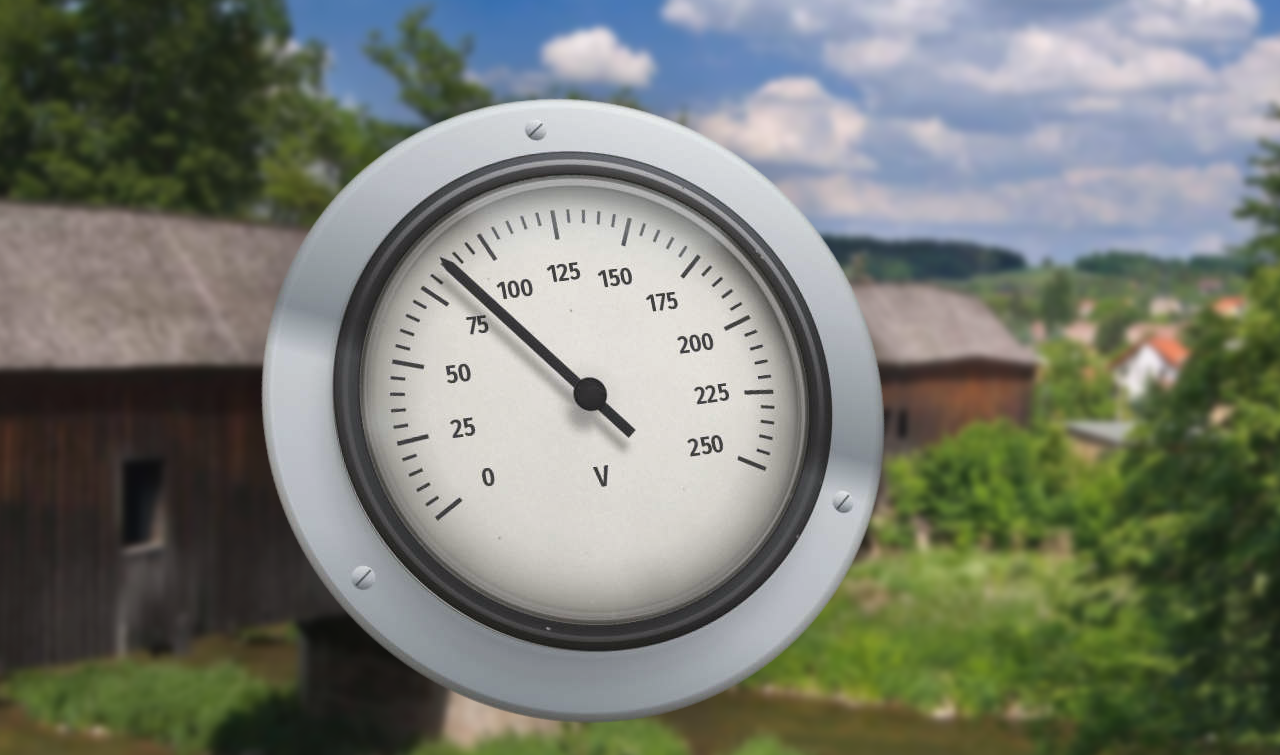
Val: 85 V
